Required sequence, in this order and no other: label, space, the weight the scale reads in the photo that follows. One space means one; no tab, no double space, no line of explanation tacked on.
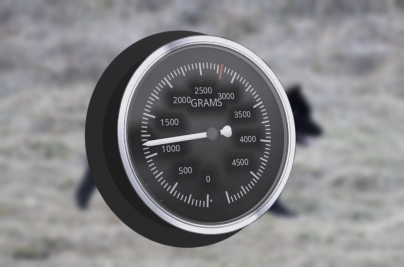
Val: 1150 g
